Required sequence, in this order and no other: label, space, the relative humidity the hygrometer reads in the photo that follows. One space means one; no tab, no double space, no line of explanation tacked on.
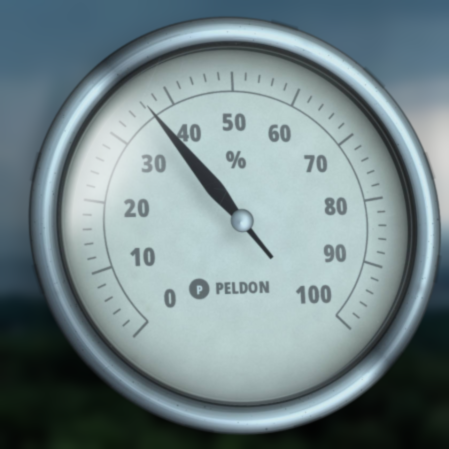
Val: 36 %
